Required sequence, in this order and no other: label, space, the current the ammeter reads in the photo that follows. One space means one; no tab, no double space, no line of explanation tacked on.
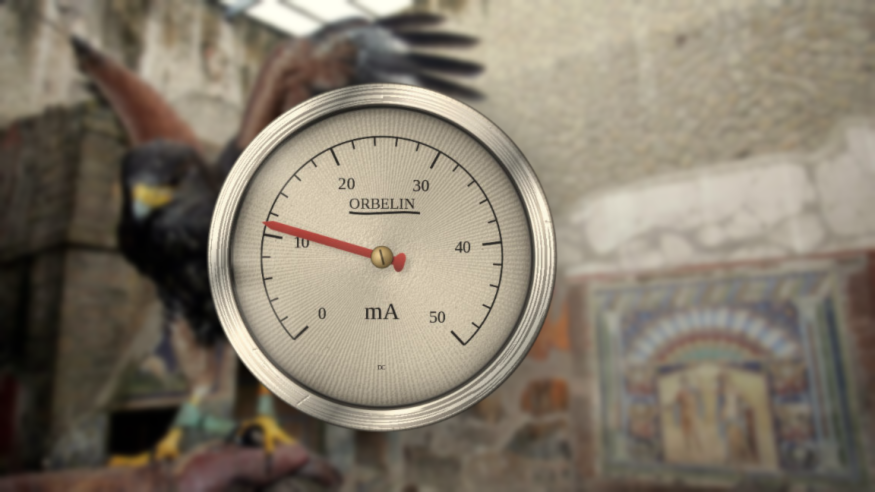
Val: 11 mA
